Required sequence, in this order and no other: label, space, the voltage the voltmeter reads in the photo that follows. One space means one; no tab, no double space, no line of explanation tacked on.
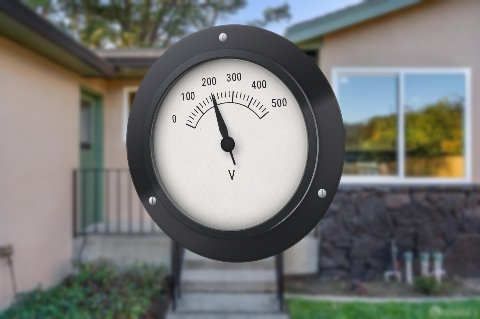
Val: 200 V
